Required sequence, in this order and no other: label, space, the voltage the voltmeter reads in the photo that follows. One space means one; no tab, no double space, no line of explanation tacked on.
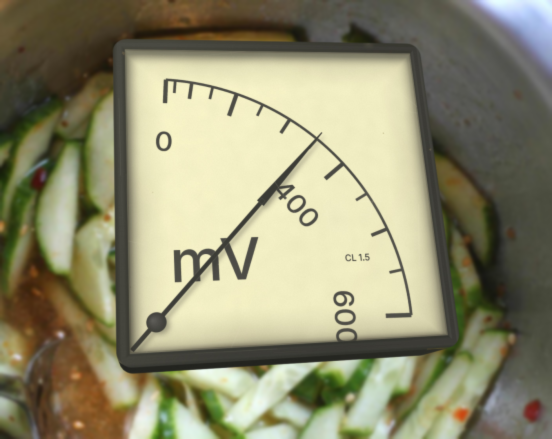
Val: 350 mV
